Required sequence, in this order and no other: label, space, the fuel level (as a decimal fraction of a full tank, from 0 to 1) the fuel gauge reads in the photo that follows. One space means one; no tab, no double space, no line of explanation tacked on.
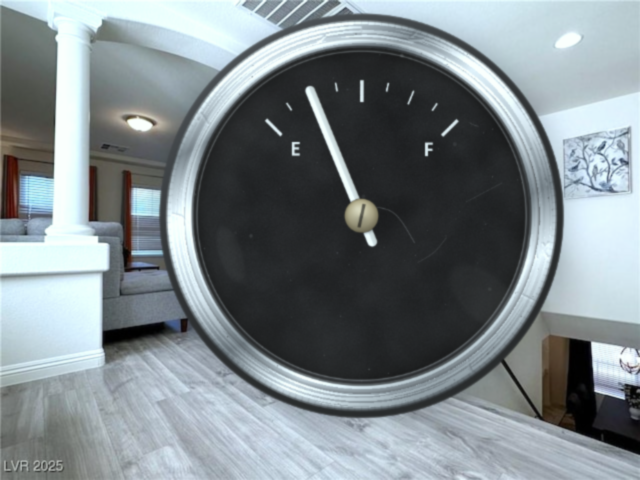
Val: 0.25
